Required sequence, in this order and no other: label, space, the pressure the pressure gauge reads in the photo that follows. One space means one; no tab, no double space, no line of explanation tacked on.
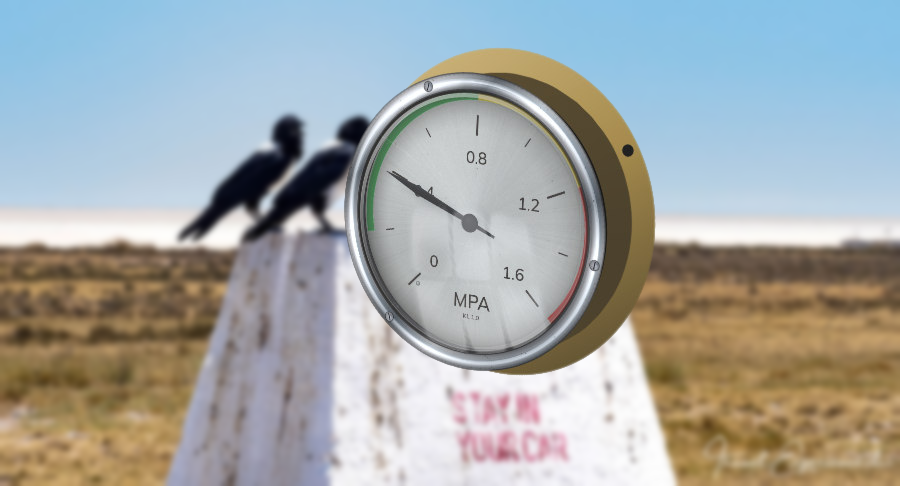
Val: 0.4 MPa
